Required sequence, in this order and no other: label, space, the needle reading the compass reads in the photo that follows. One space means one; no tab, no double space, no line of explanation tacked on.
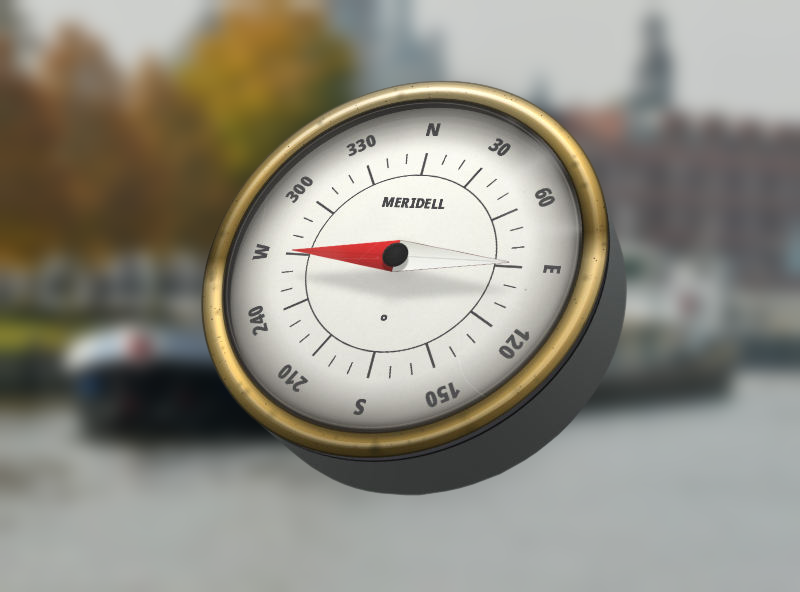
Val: 270 °
